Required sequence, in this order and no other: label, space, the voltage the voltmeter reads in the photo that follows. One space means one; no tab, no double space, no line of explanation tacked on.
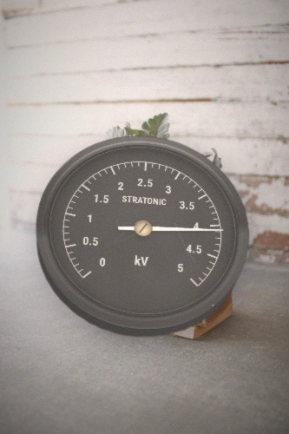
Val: 4.1 kV
